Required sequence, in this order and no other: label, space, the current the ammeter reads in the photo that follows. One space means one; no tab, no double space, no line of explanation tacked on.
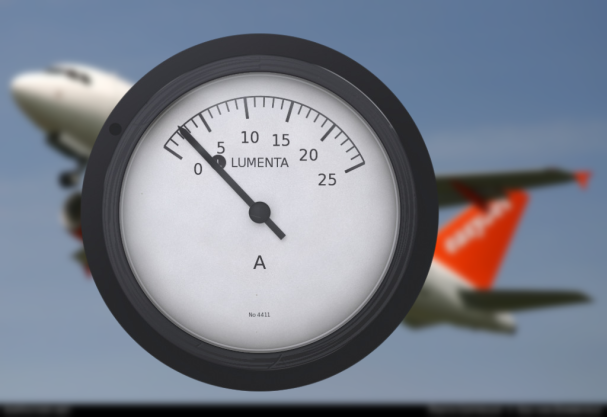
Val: 2.5 A
